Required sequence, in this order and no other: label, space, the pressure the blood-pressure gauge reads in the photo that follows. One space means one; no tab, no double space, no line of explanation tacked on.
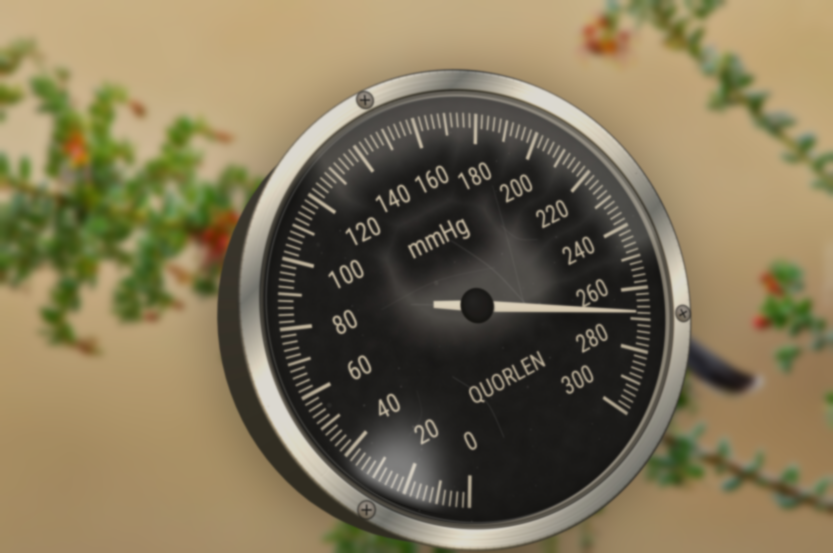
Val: 268 mmHg
